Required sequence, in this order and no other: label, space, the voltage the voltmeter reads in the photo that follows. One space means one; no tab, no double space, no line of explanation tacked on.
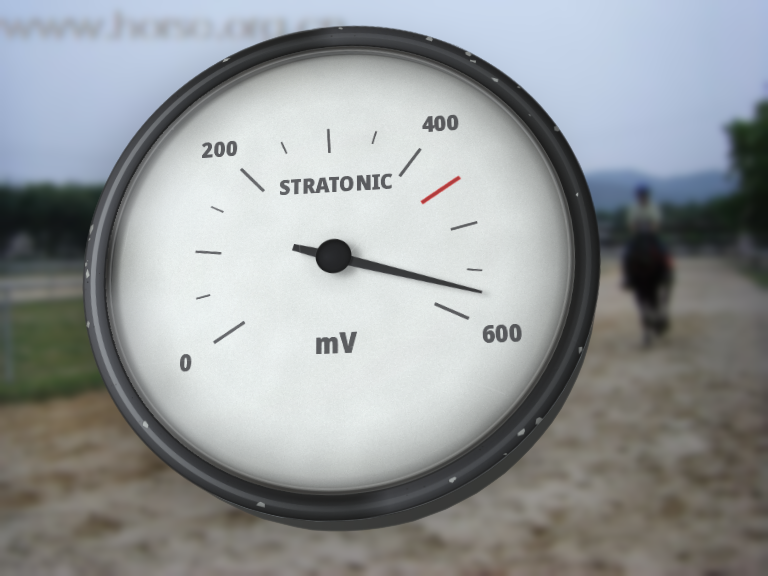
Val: 575 mV
